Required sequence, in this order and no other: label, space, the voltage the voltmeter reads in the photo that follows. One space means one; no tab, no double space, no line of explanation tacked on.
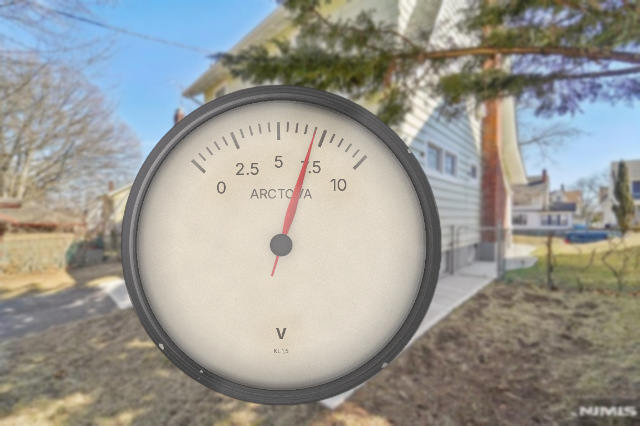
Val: 7 V
